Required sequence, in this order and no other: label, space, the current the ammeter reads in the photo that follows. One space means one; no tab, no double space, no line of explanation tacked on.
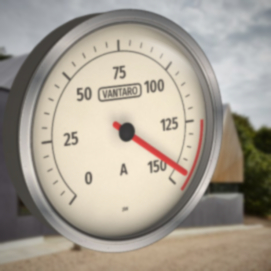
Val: 145 A
